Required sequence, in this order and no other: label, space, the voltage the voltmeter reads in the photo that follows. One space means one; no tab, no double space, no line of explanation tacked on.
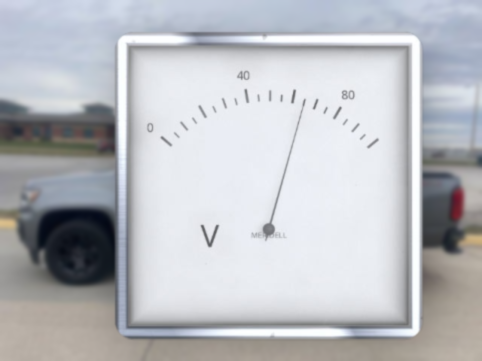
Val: 65 V
